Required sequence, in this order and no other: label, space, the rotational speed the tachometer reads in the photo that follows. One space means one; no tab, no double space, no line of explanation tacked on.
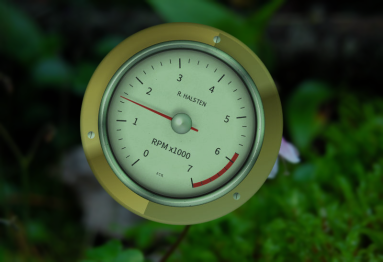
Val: 1500 rpm
